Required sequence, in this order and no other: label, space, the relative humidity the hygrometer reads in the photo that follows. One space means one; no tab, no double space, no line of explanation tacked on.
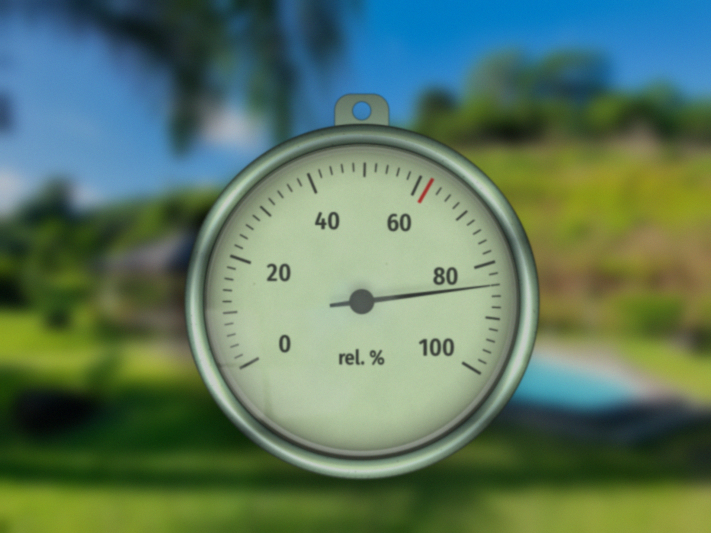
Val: 84 %
